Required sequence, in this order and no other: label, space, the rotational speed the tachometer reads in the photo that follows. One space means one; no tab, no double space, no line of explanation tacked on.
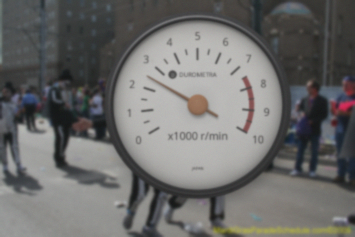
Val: 2500 rpm
